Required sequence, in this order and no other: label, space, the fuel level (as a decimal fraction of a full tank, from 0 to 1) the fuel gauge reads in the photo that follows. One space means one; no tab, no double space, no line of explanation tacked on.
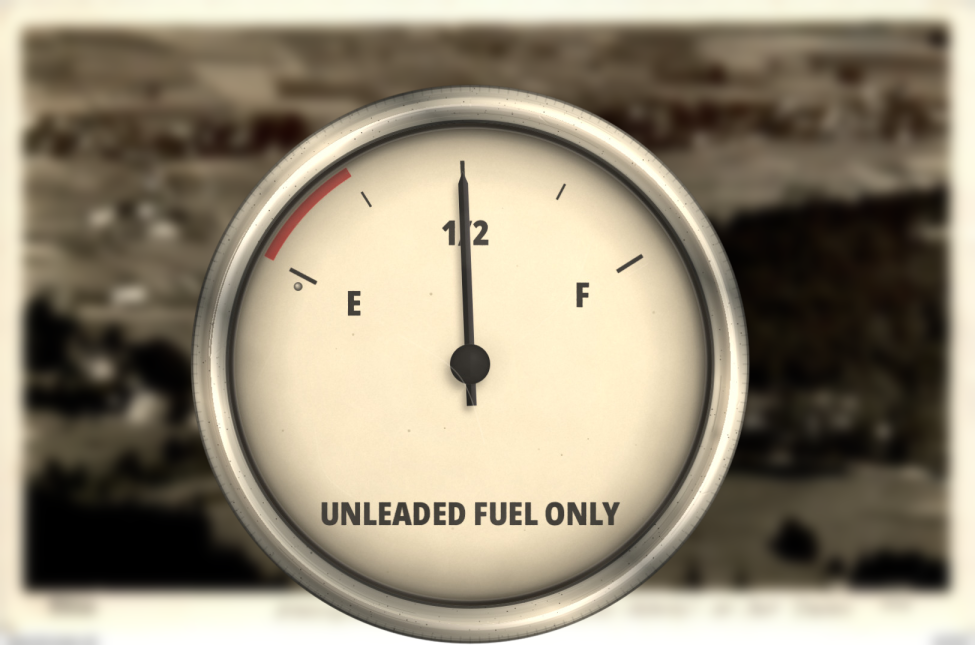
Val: 0.5
